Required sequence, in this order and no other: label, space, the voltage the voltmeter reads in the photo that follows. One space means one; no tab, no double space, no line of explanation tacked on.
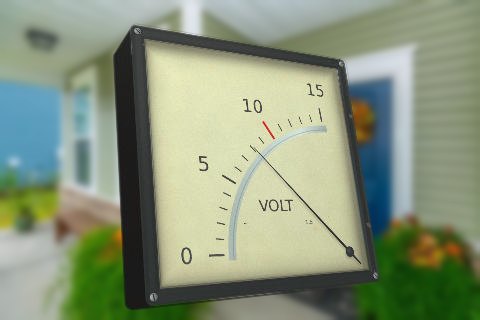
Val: 8 V
